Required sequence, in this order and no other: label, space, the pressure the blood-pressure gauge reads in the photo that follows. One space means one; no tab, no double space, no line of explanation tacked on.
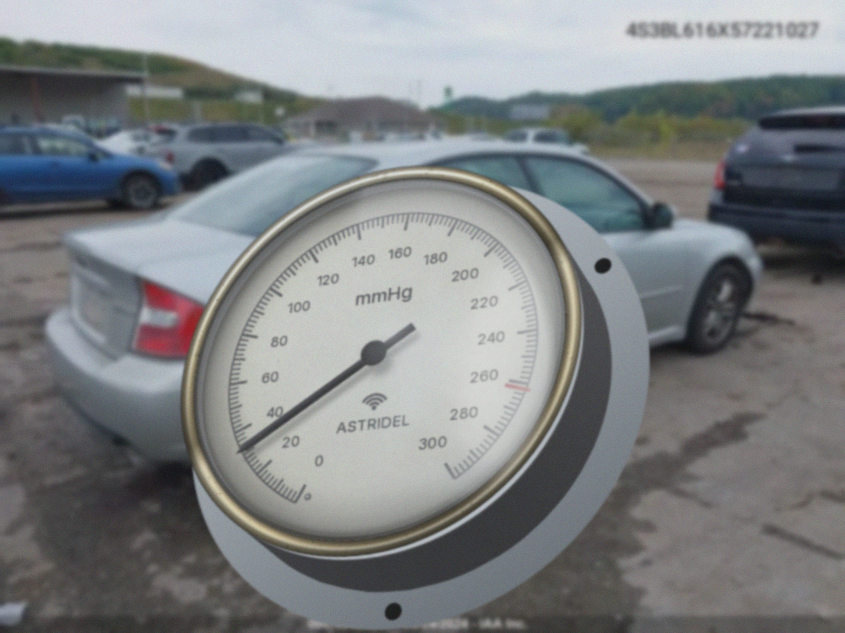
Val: 30 mmHg
